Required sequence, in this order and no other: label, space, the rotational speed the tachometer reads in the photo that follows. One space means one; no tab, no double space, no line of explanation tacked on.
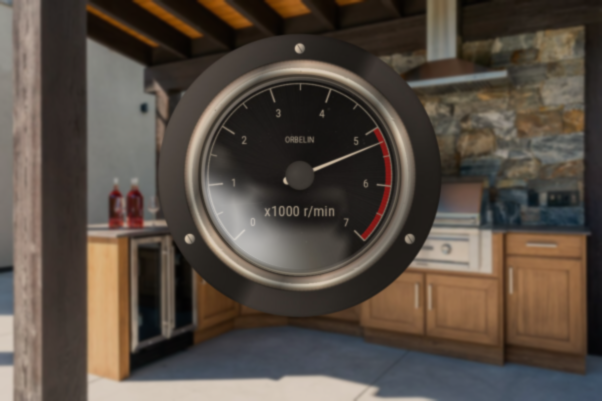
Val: 5250 rpm
